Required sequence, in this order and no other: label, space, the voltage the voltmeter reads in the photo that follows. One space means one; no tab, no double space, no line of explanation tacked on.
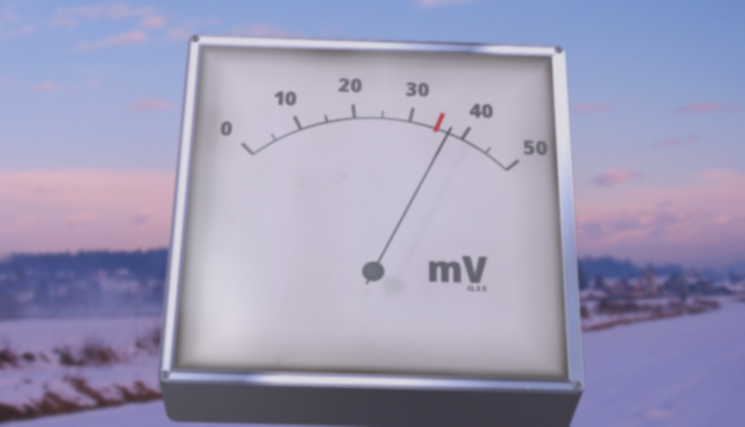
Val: 37.5 mV
